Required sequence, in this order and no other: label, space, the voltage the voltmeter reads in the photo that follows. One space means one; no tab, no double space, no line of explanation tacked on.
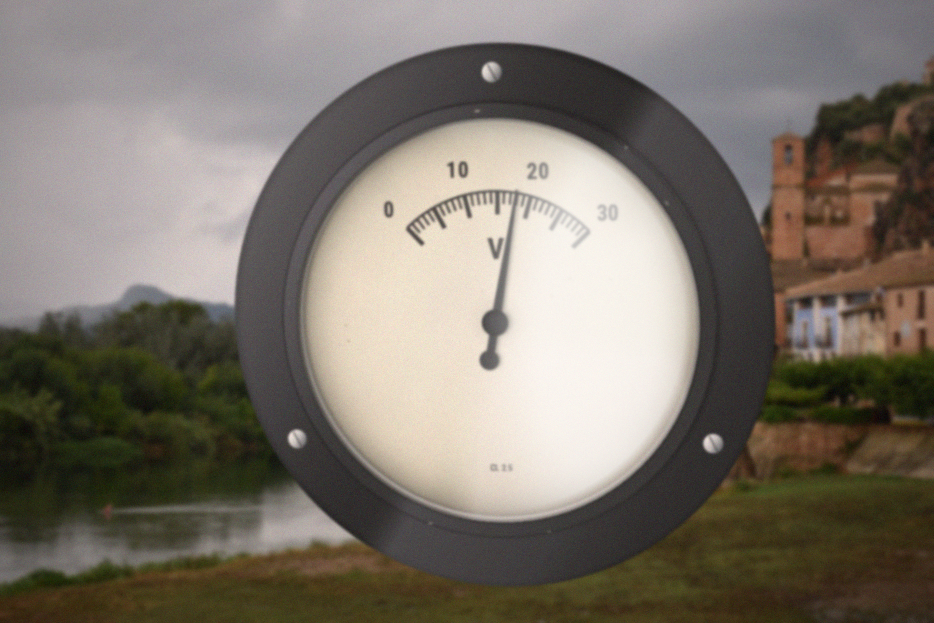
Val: 18 V
